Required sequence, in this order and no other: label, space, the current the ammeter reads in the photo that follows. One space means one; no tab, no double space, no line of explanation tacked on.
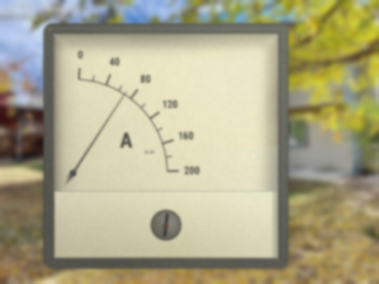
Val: 70 A
